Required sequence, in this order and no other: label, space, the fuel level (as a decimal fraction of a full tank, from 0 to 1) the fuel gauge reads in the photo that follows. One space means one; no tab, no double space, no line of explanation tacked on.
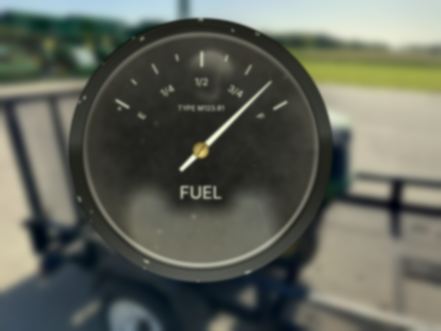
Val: 0.875
